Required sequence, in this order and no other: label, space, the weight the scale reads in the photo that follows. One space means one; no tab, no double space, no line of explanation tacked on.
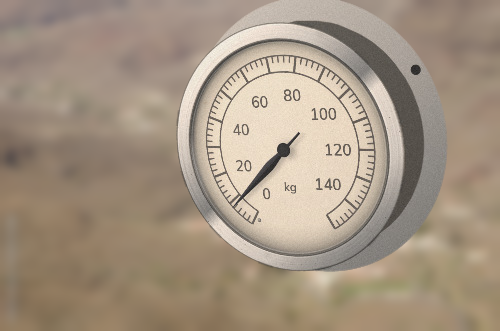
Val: 8 kg
